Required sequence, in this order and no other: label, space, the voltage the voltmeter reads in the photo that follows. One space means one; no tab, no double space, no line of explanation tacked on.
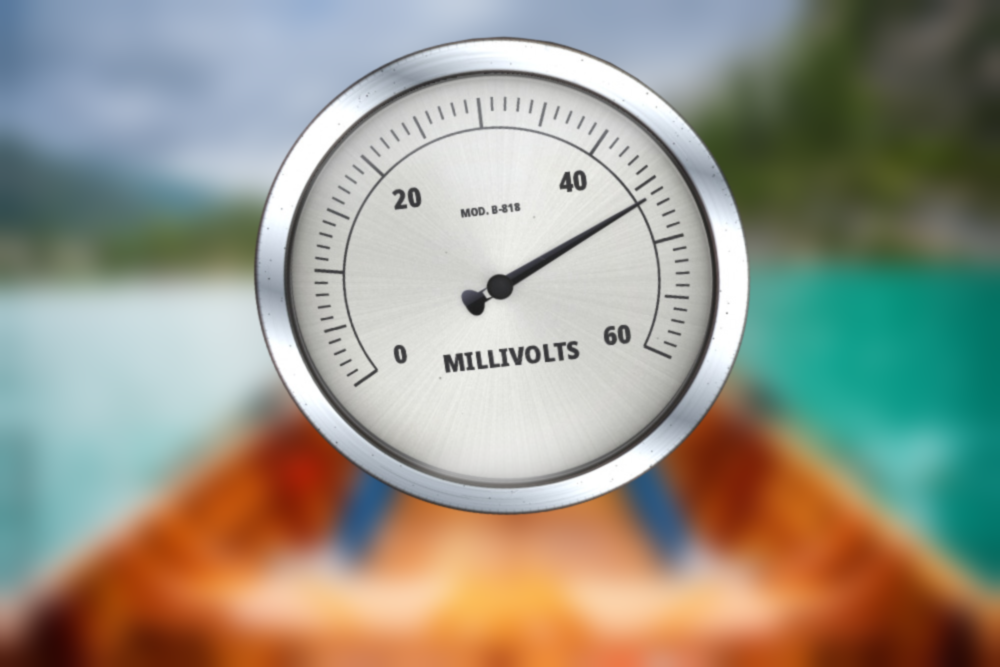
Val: 46 mV
